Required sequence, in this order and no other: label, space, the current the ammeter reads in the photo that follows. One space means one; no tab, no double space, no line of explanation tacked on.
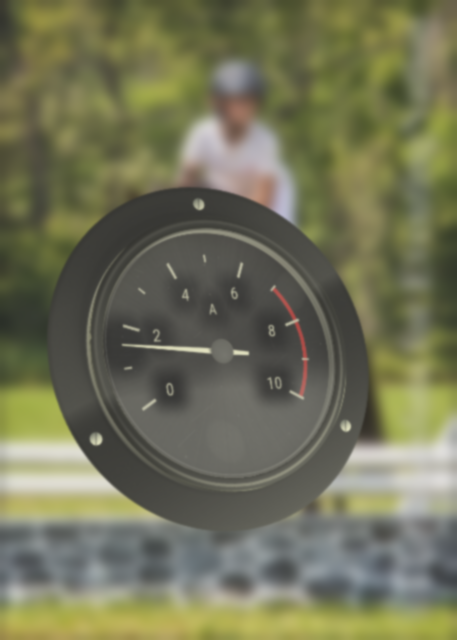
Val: 1.5 A
